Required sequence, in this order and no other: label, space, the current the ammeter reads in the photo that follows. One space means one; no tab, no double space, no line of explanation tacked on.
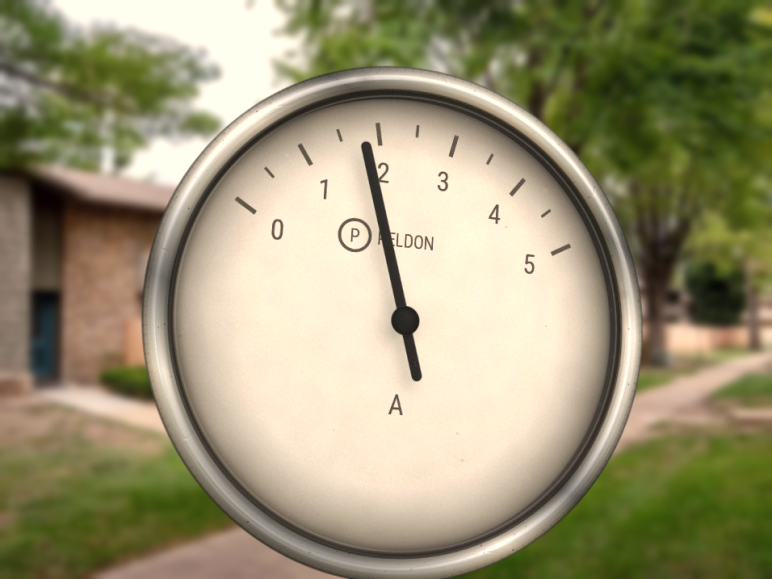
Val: 1.75 A
